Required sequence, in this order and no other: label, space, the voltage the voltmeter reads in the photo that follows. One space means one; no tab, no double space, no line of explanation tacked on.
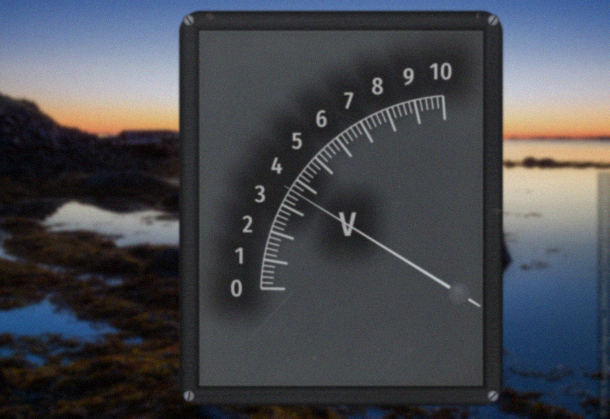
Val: 3.6 V
